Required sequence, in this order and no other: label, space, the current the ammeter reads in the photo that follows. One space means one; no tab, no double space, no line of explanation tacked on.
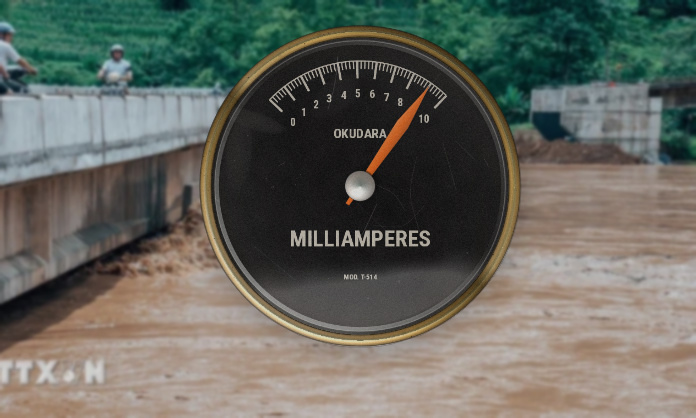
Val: 9 mA
